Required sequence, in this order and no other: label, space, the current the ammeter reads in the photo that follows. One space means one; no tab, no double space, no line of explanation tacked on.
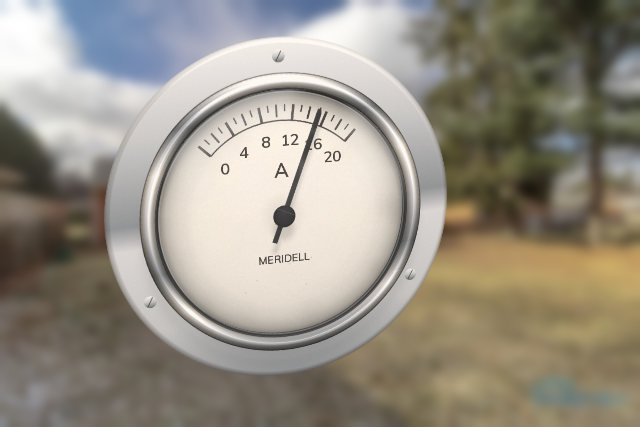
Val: 15 A
